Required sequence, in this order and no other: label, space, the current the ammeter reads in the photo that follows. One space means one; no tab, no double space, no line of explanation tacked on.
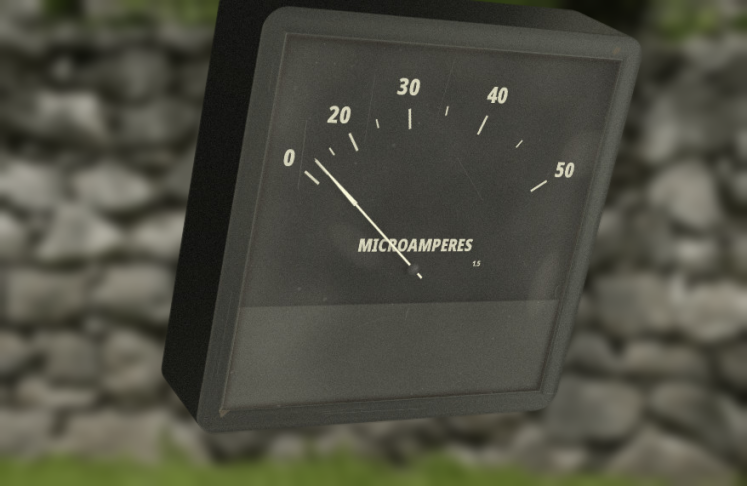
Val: 10 µA
